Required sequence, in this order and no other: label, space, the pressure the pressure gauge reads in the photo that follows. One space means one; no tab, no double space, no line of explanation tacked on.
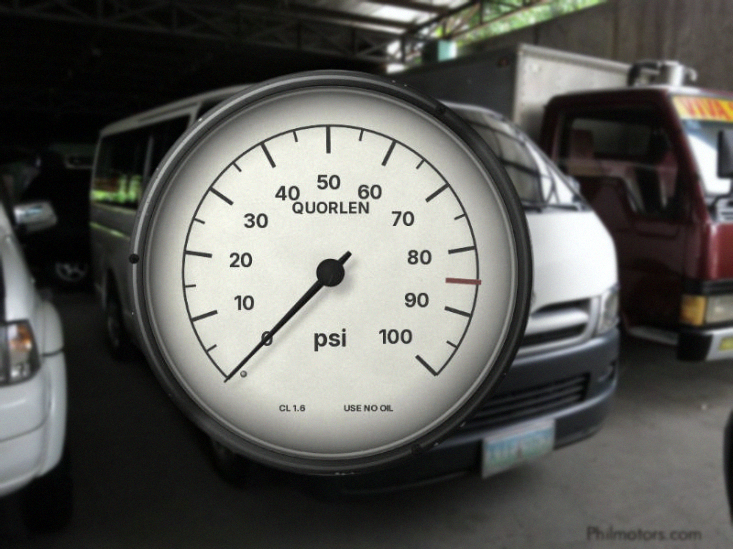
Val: 0 psi
